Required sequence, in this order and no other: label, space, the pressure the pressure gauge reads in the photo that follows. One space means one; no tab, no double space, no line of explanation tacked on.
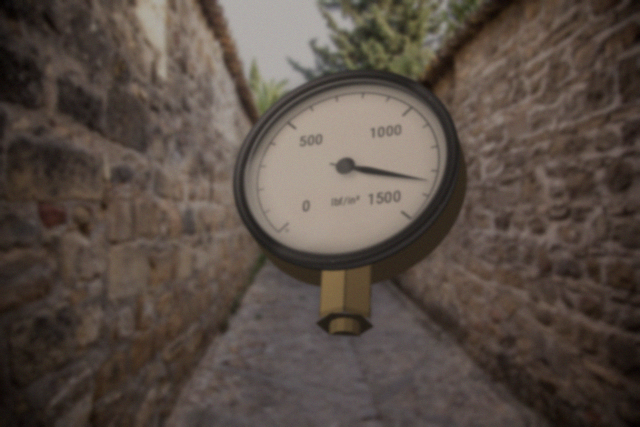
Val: 1350 psi
